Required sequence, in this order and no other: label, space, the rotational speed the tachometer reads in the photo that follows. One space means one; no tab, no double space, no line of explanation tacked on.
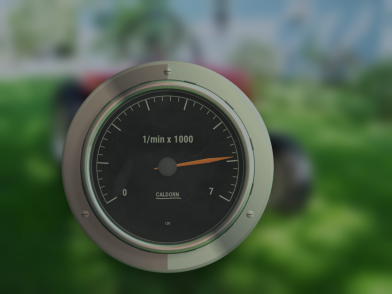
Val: 5900 rpm
